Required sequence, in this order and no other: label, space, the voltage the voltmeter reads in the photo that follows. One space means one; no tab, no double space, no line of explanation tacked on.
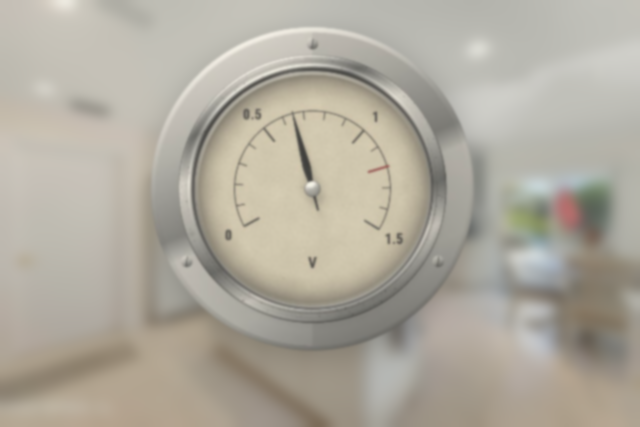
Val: 0.65 V
